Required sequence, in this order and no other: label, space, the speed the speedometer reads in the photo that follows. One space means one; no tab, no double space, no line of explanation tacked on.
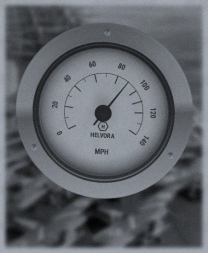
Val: 90 mph
